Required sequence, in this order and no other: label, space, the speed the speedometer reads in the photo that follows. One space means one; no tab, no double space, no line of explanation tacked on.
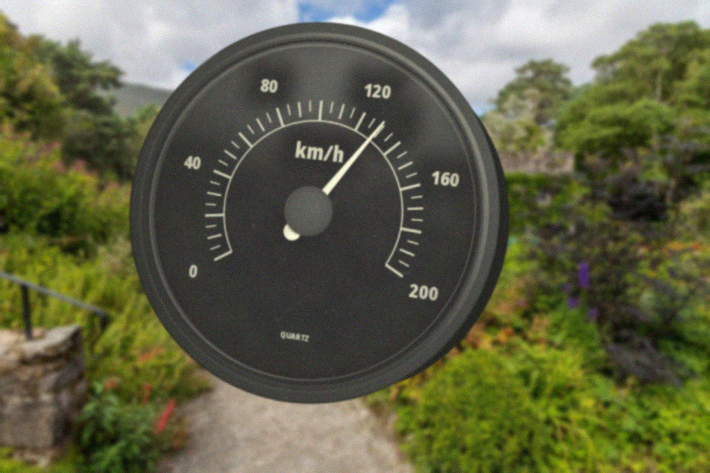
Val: 130 km/h
